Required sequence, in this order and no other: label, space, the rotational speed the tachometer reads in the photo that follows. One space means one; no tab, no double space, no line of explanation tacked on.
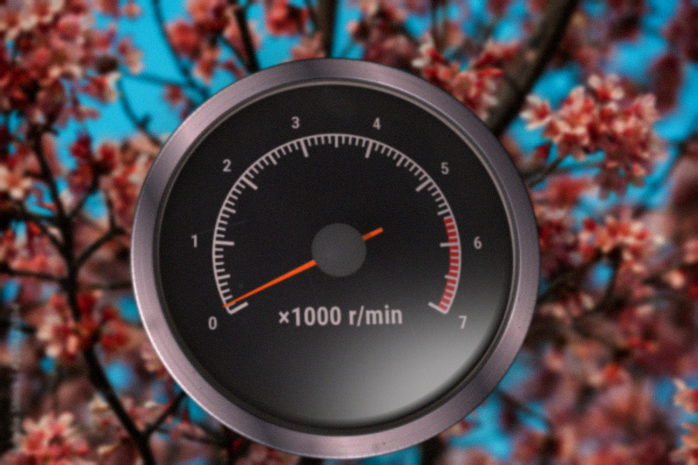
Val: 100 rpm
